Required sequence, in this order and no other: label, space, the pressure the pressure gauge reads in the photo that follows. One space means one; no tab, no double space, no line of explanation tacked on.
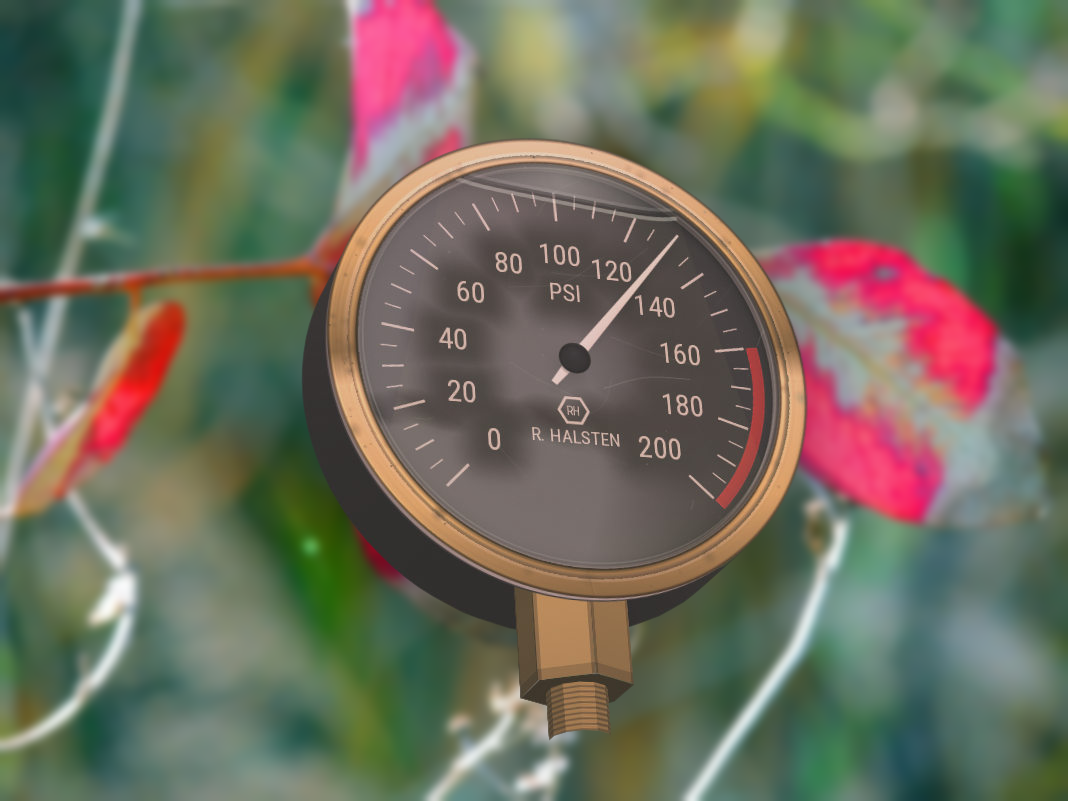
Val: 130 psi
